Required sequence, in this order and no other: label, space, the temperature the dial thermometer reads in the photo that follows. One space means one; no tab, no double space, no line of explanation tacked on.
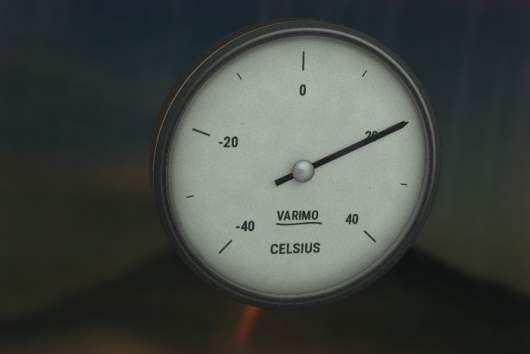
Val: 20 °C
